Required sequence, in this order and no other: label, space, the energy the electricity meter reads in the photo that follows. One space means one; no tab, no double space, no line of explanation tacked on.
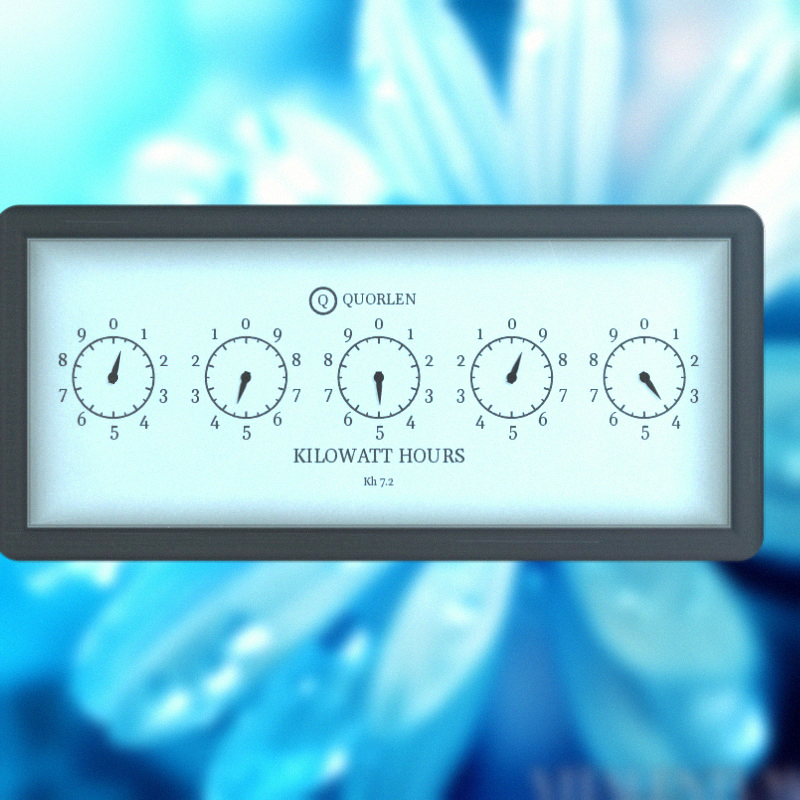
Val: 4494 kWh
